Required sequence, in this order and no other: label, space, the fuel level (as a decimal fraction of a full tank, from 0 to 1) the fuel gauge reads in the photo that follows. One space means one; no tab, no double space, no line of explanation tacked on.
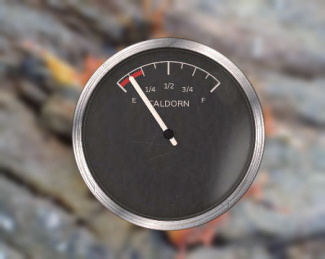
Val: 0.125
